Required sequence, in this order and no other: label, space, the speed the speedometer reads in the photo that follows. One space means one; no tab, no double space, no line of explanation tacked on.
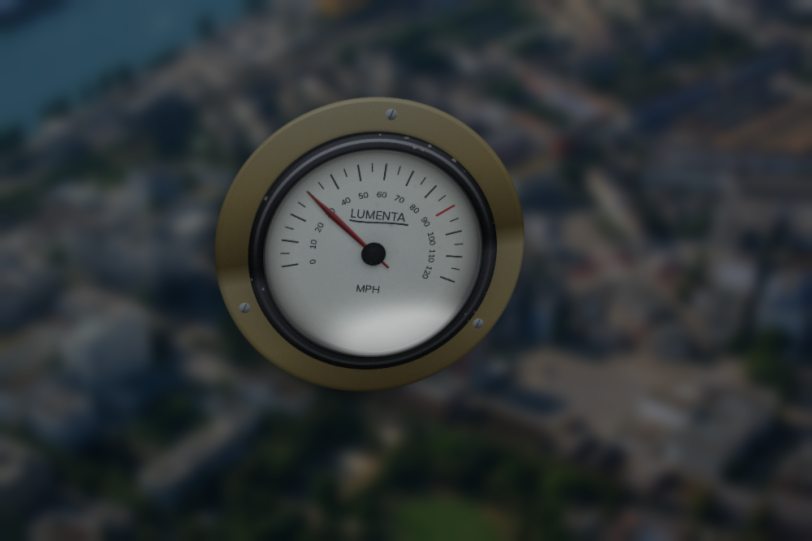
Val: 30 mph
